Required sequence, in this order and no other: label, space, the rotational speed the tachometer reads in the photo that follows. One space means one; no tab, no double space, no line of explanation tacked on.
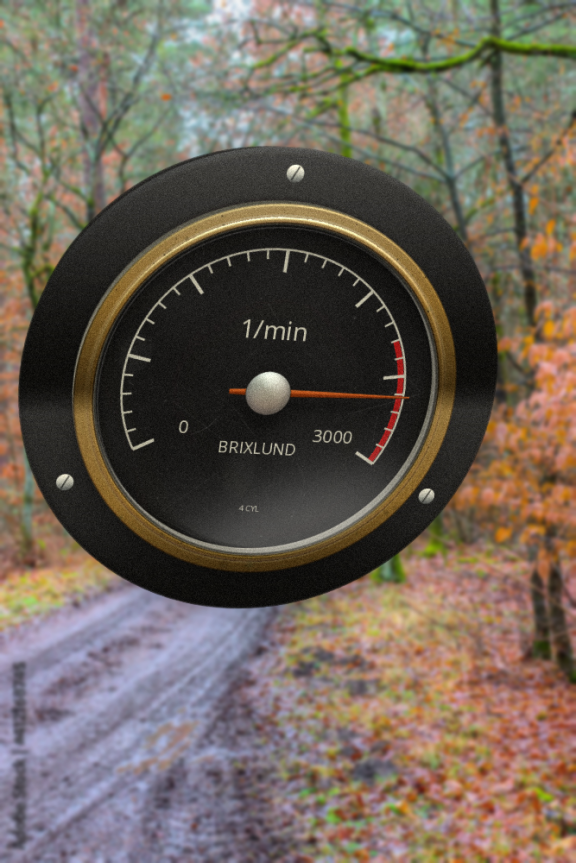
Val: 2600 rpm
